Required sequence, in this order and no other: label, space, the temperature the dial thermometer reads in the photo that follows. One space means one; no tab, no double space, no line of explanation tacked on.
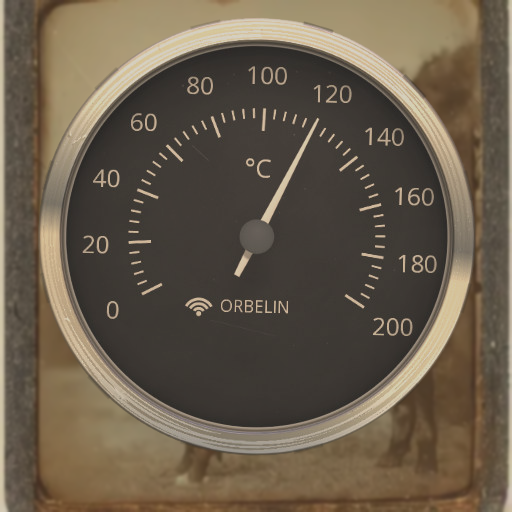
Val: 120 °C
